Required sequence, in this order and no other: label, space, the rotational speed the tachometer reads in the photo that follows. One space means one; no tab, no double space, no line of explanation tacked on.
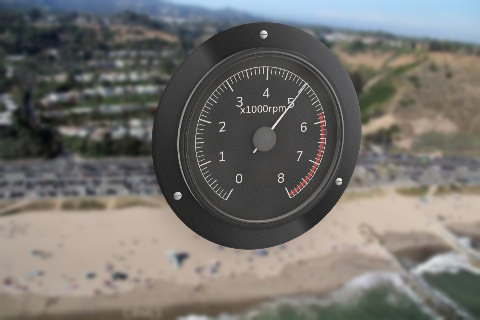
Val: 5000 rpm
